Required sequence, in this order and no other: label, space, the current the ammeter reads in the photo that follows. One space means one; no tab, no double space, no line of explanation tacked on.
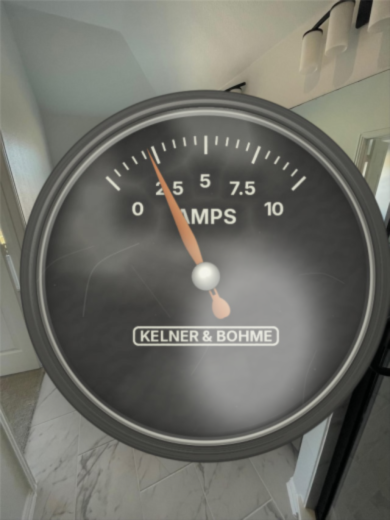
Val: 2.25 A
